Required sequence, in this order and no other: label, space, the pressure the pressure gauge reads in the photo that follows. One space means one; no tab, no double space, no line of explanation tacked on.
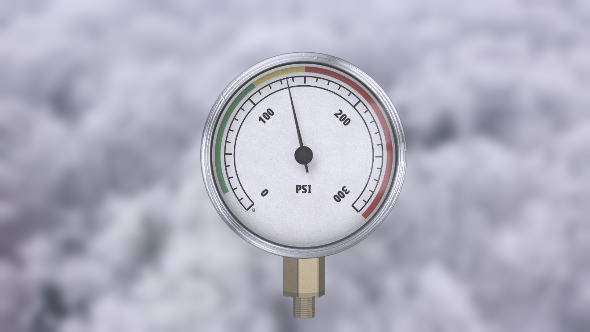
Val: 135 psi
